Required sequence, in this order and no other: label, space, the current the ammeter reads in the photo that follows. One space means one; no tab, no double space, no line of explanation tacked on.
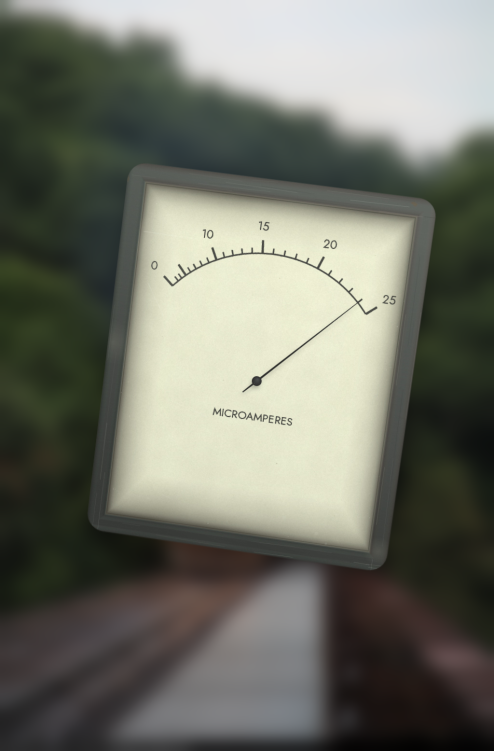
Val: 24 µA
